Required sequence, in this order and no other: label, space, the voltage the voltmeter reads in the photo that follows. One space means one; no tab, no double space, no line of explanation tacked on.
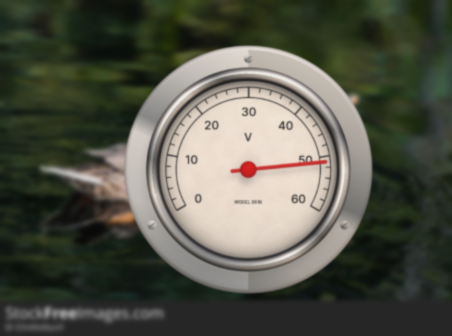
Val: 51 V
